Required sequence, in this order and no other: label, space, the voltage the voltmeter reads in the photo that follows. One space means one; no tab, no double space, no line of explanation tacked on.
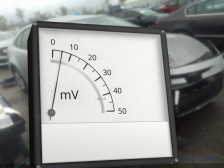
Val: 5 mV
